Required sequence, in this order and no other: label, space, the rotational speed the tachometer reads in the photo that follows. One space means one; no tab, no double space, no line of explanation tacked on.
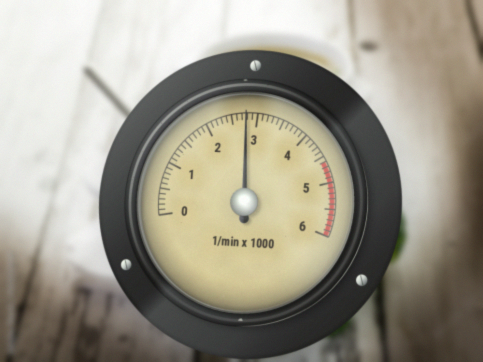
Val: 2800 rpm
